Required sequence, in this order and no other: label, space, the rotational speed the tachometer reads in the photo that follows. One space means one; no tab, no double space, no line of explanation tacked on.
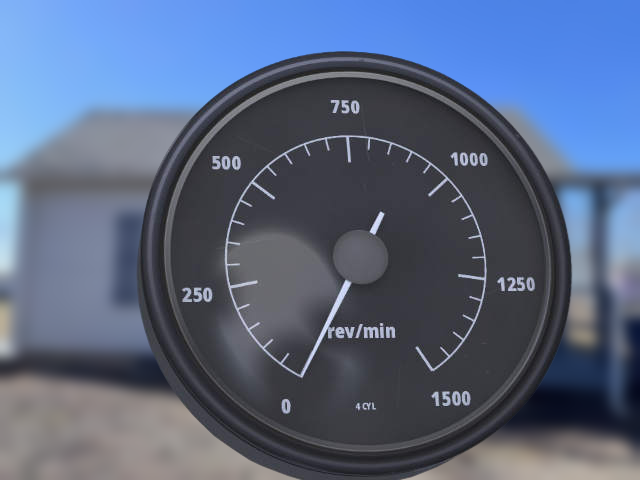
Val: 0 rpm
